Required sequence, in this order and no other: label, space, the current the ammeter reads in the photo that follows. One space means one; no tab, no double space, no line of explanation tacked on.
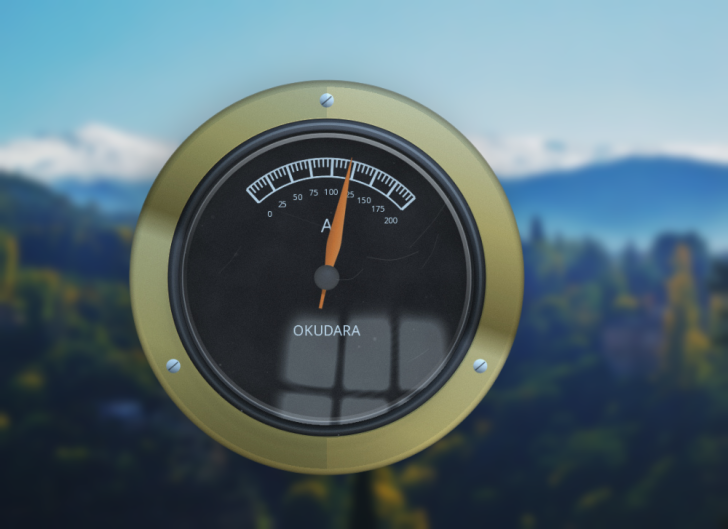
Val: 120 A
